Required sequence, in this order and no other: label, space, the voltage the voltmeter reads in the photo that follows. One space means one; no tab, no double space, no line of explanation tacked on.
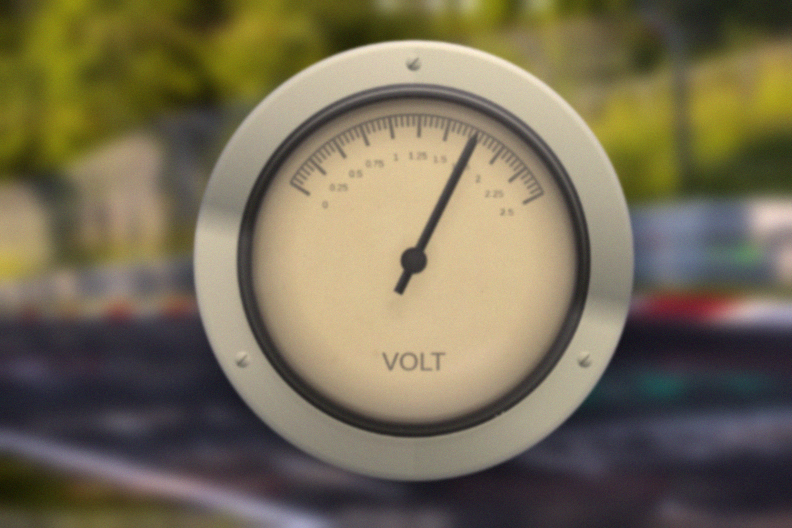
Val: 1.75 V
